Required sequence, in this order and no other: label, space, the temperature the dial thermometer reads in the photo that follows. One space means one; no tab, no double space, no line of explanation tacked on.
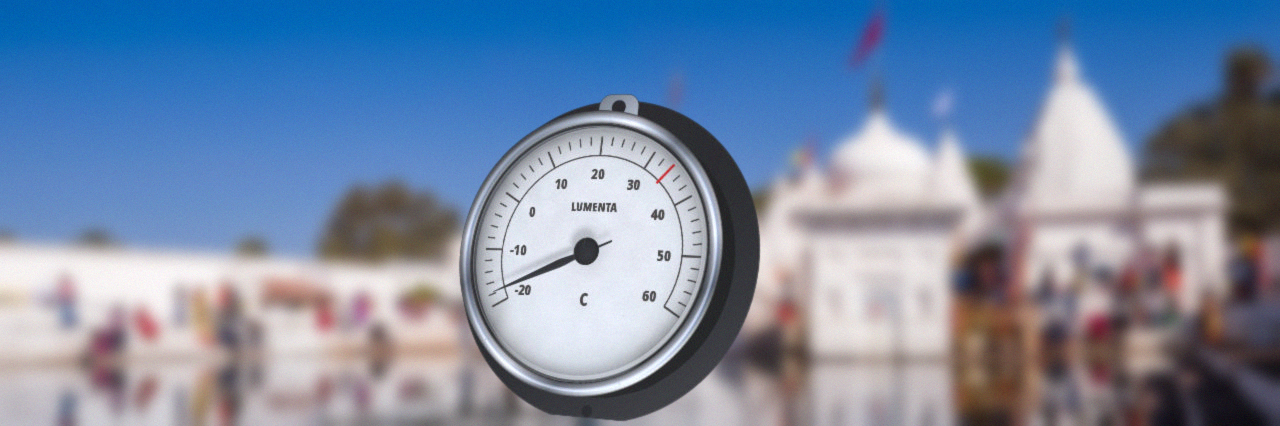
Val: -18 °C
